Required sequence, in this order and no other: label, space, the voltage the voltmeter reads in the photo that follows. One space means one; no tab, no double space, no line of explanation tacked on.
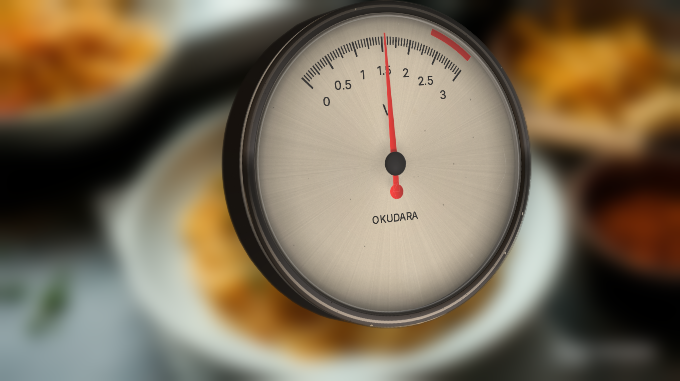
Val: 1.5 V
